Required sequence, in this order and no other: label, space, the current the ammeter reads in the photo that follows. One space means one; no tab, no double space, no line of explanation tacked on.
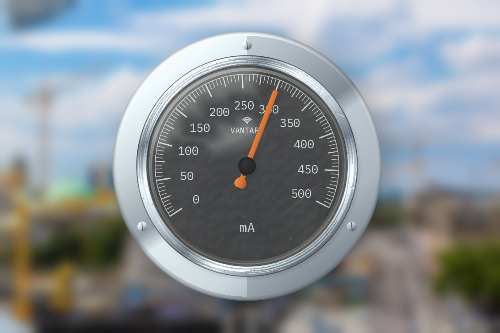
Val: 300 mA
